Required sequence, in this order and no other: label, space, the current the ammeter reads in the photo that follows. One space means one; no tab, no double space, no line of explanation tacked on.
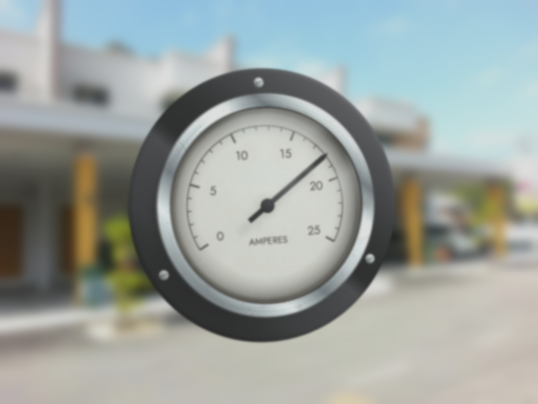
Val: 18 A
